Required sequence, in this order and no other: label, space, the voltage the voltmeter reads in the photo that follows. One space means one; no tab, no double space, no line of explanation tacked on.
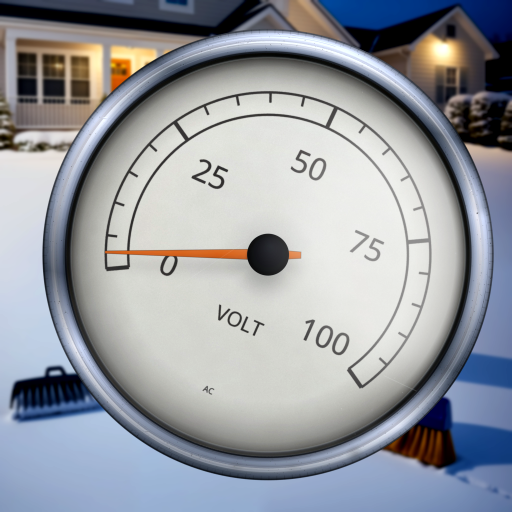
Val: 2.5 V
